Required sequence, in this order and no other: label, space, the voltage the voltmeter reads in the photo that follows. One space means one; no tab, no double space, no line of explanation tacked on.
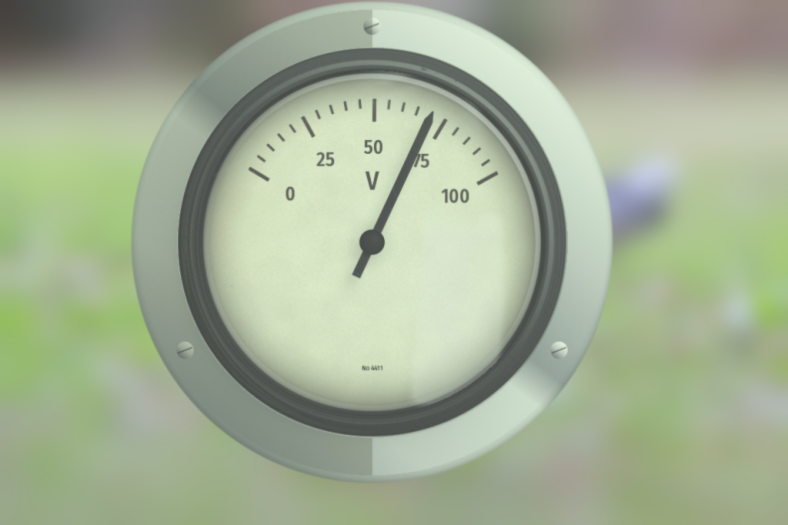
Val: 70 V
